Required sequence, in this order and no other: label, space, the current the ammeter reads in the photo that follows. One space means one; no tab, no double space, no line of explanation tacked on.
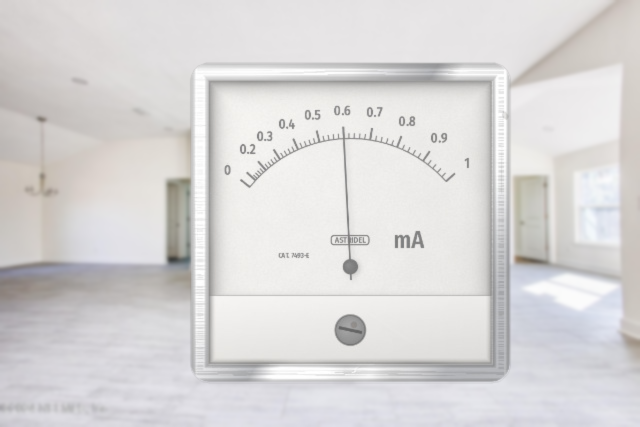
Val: 0.6 mA
